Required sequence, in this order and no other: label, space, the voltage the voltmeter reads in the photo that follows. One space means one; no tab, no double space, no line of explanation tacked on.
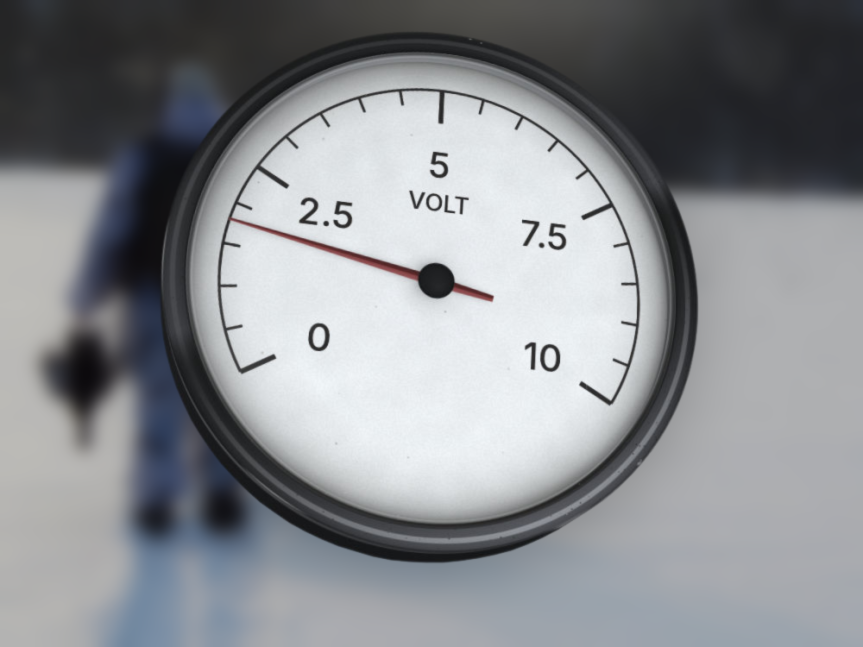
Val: 1.75 V
